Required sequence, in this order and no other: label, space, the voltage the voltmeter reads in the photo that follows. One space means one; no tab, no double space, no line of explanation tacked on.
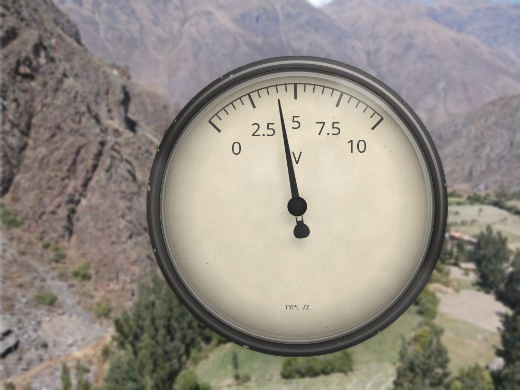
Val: 4 V
